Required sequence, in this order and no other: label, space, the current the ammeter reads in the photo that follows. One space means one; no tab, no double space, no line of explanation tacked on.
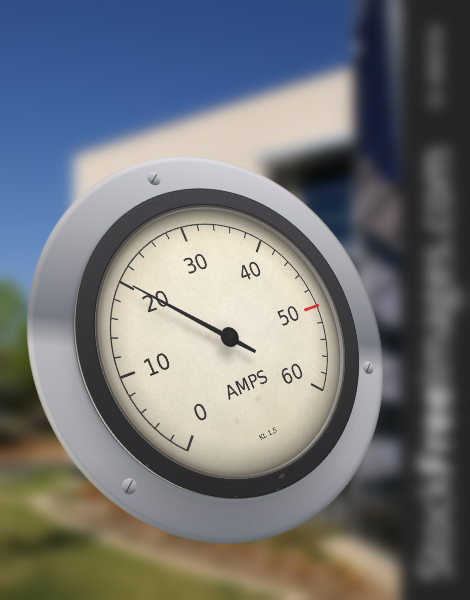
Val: 20 A
